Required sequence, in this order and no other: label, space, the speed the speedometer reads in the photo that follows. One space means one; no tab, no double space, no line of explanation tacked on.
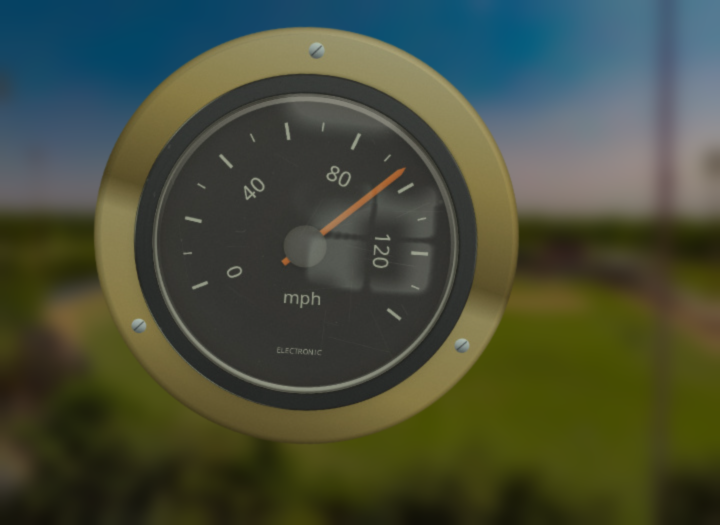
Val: 95 mph
